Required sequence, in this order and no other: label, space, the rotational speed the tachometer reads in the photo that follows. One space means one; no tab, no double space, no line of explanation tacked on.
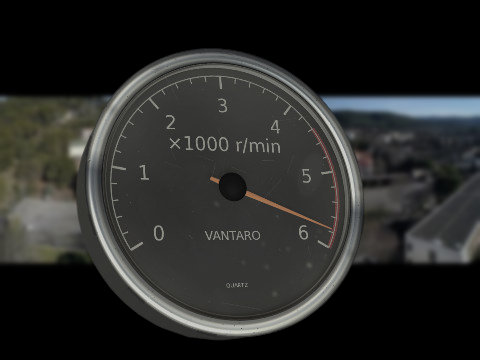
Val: 5800 rpm
